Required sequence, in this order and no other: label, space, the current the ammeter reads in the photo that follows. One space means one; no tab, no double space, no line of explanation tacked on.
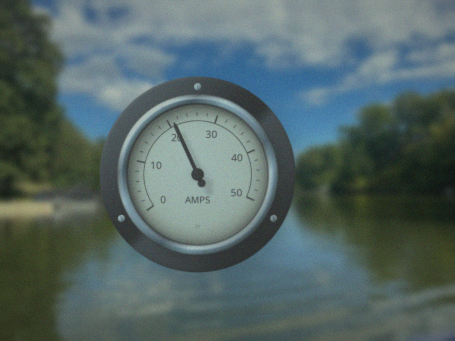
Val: 21 A
